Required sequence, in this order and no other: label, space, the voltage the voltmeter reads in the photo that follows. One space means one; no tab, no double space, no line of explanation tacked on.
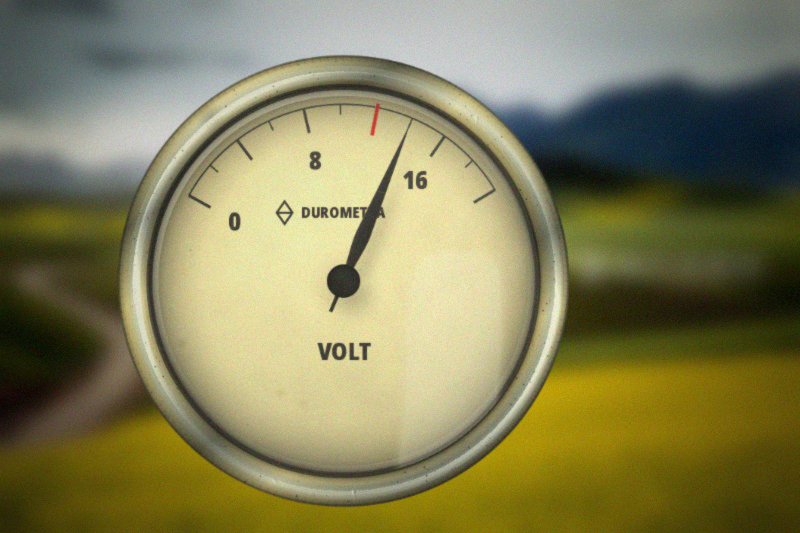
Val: 14 V
